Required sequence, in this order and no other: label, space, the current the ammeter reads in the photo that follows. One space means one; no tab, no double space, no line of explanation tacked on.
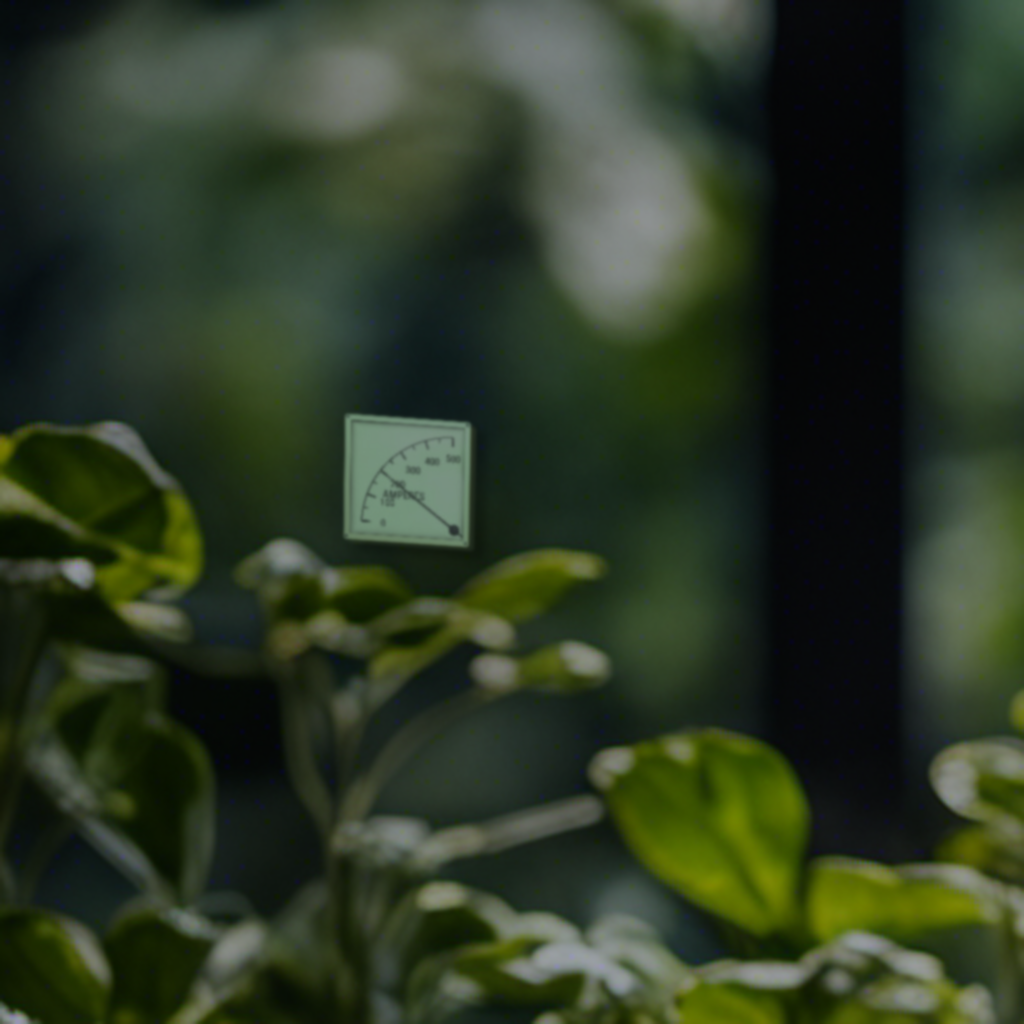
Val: 200 A
